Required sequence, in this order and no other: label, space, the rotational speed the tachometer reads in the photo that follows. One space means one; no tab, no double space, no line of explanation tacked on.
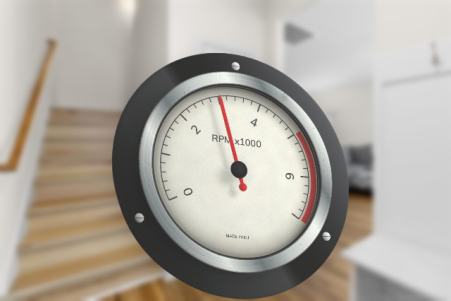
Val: 3000 rpm
